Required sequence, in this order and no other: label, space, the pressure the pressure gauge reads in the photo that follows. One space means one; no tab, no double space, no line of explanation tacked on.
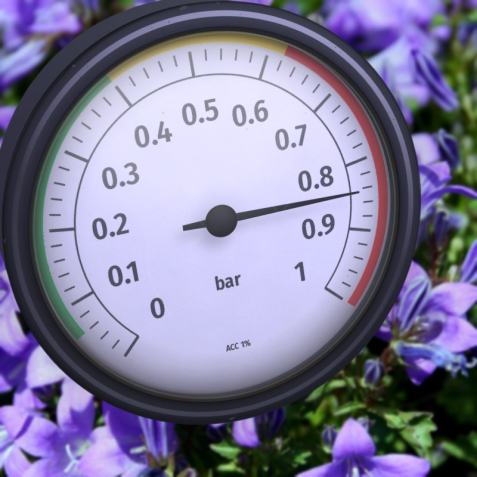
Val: 0.84 bar
